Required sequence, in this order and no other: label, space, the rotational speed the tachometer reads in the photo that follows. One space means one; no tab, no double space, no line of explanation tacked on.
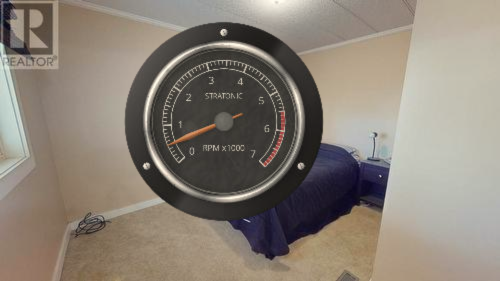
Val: 500 rpm
